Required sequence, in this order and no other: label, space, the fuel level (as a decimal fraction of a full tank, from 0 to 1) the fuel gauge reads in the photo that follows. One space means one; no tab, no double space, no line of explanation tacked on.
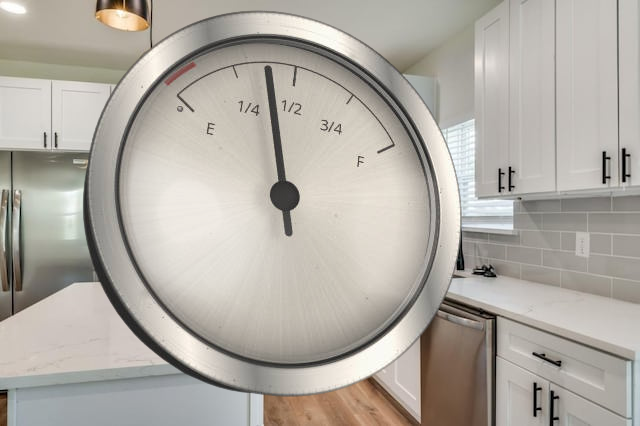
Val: 0.375
